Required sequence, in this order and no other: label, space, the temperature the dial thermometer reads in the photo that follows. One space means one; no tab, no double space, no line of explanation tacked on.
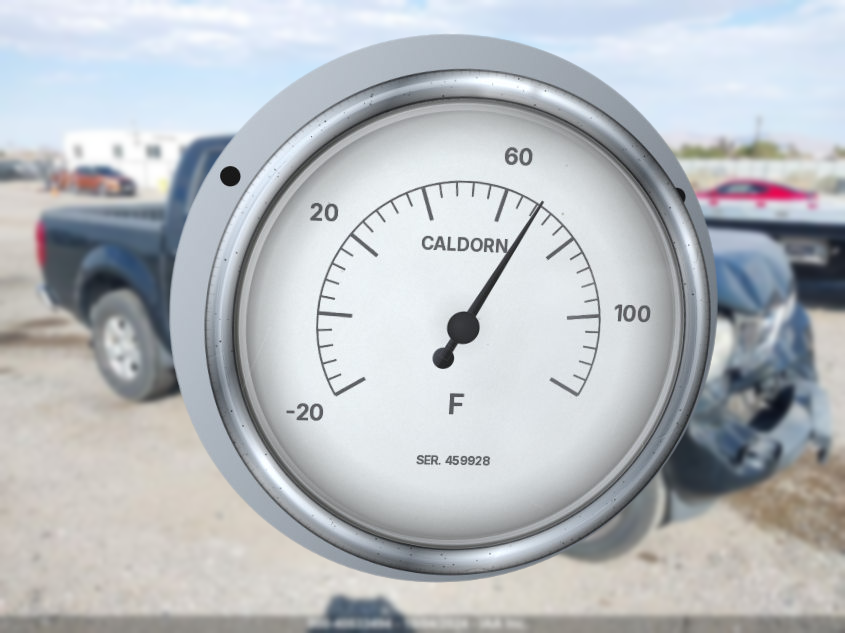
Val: 68 °F
